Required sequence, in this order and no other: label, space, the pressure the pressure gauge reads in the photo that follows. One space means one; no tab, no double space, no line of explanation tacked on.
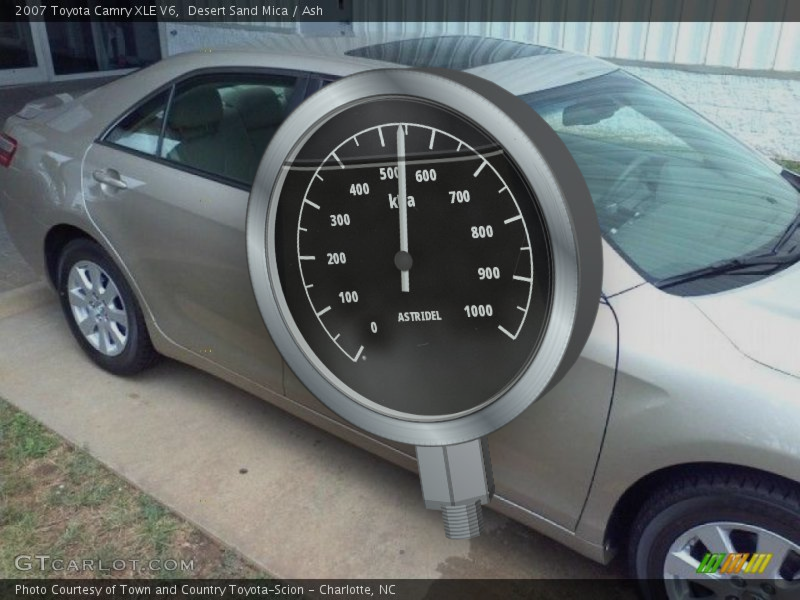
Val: 550 kPa
